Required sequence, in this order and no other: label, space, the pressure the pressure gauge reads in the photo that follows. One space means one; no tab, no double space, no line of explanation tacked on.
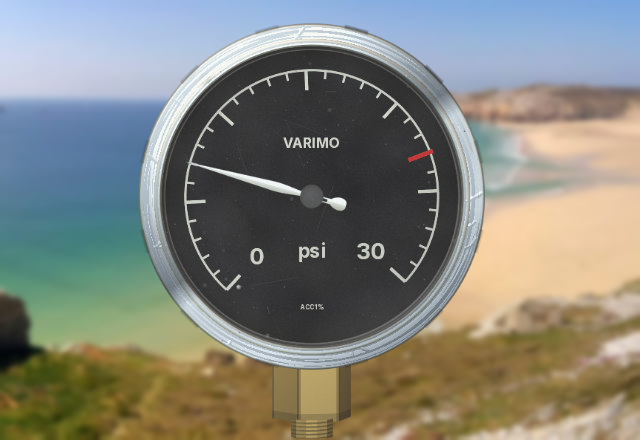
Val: 7 psi
